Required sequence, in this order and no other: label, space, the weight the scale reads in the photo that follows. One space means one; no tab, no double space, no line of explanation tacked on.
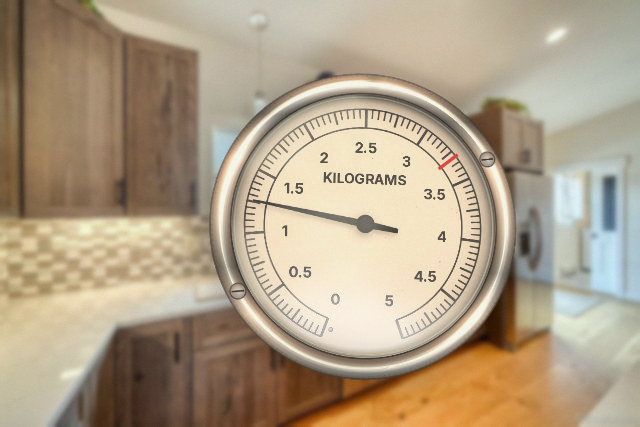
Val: 1.25 kg
